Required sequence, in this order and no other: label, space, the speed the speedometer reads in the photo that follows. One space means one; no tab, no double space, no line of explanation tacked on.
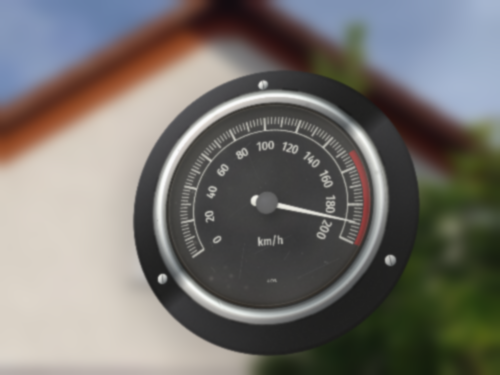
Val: 190 km/h
